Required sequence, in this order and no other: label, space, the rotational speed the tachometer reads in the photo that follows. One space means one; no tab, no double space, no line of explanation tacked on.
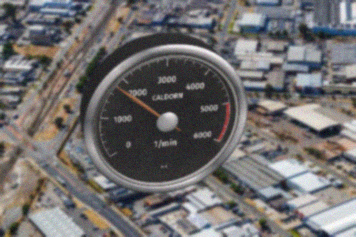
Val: 1800 rpm
